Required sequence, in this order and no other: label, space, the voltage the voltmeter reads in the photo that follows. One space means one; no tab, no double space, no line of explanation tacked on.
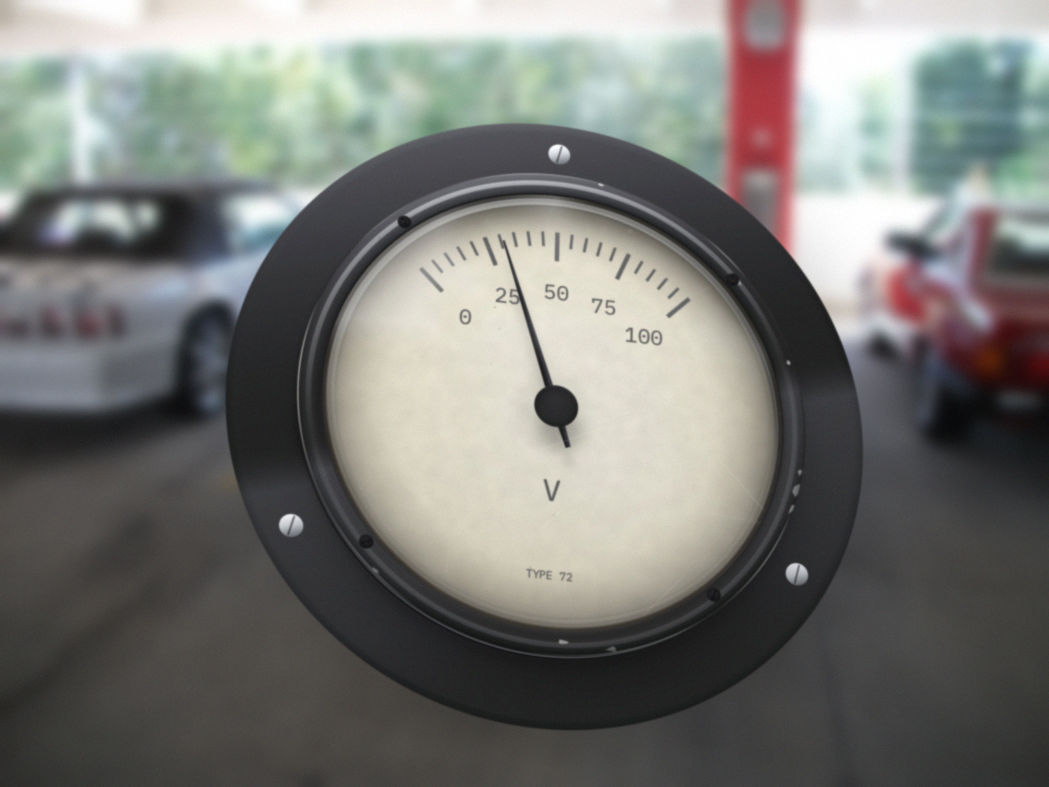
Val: 30 V
